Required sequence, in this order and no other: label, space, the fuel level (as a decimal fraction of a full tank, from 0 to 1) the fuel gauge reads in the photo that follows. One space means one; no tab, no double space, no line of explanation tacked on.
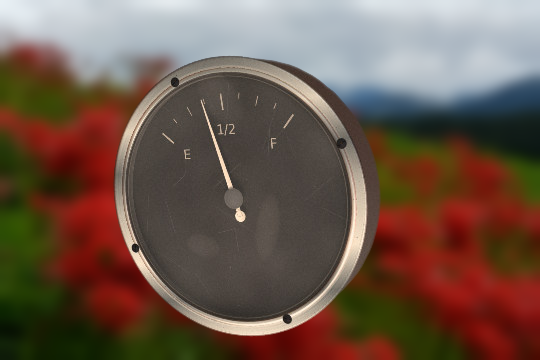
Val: 0.375
